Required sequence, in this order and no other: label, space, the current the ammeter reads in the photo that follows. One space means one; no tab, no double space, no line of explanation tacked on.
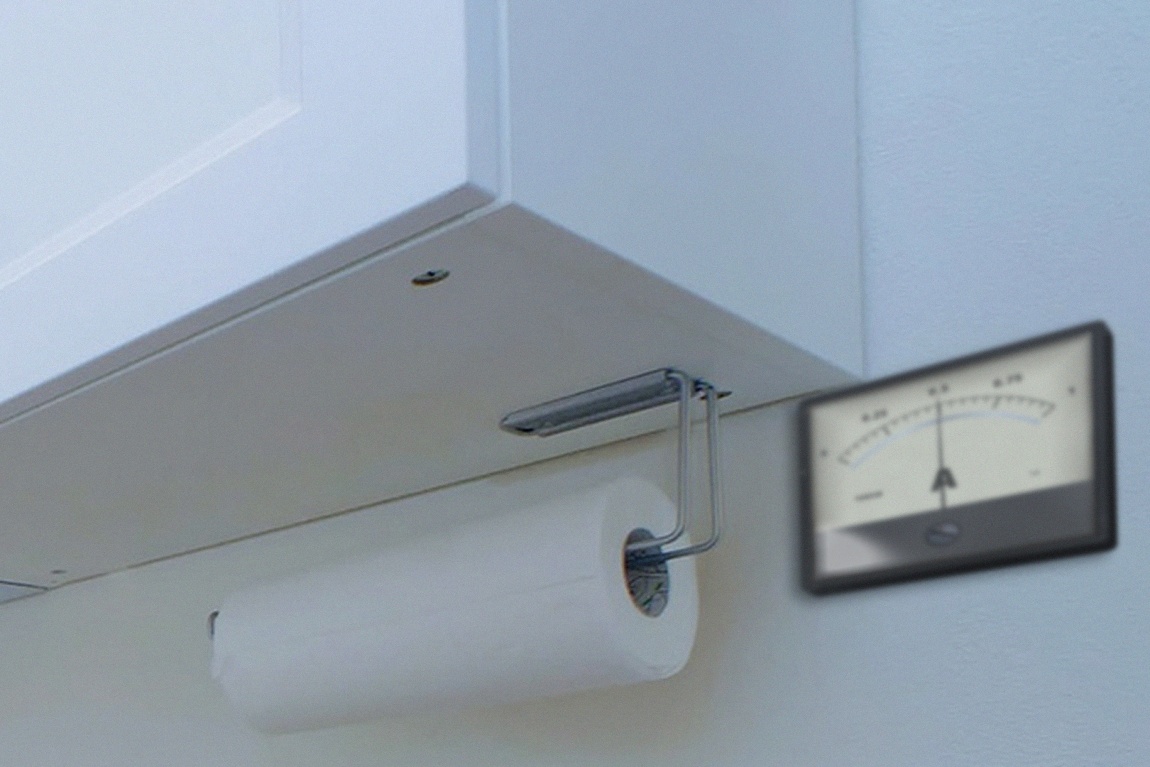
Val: 0.5 A
